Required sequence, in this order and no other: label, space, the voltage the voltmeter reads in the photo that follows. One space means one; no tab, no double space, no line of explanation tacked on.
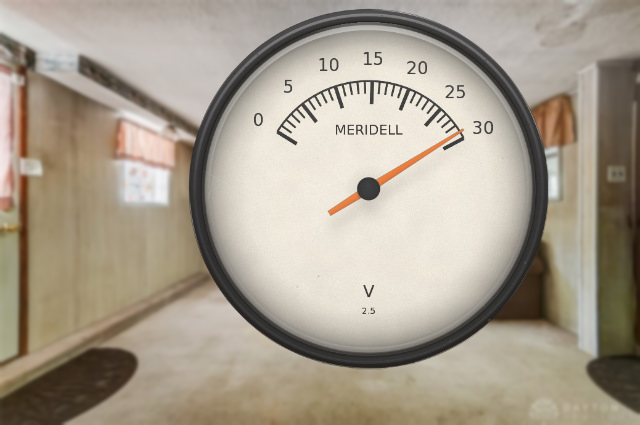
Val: 29 V
